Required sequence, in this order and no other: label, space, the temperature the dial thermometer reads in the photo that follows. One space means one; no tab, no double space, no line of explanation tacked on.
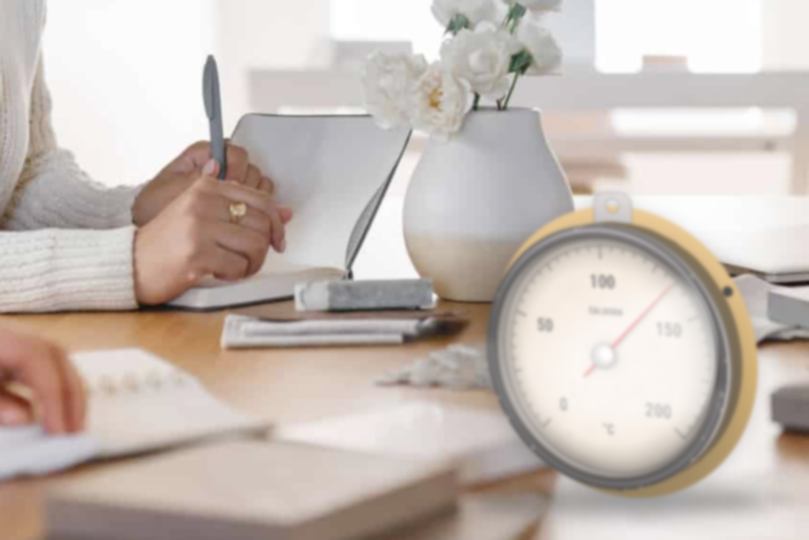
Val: 135 °C
